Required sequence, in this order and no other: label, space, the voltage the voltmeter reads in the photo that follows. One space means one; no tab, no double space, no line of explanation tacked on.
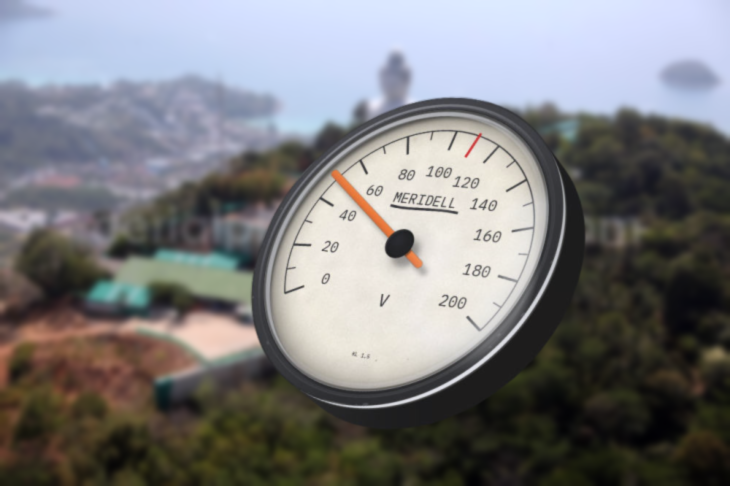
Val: 50 V
